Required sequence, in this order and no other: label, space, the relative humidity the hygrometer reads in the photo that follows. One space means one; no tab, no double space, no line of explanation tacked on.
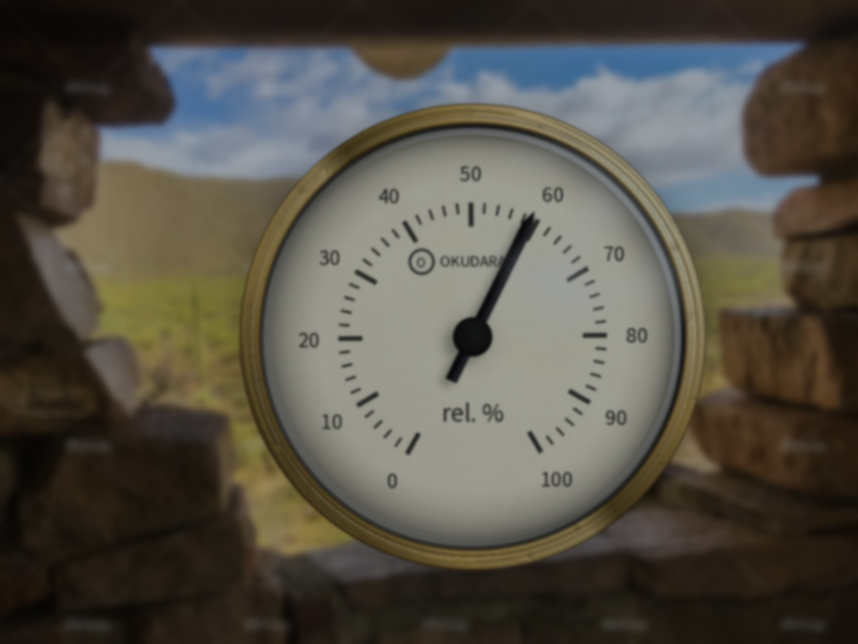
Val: 59 %
